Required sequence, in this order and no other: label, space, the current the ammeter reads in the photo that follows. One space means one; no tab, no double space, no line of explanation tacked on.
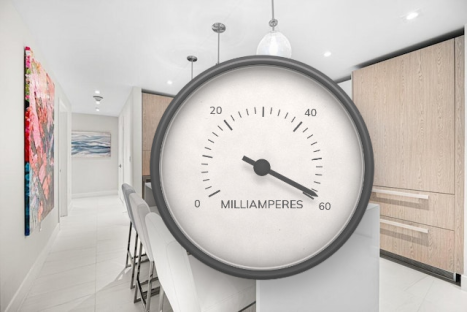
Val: 59 mA
